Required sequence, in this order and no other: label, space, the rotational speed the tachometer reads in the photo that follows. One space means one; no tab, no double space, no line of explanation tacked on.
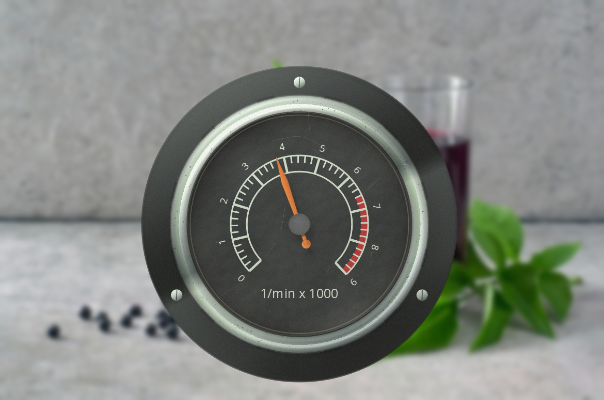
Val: 3800 rpm
